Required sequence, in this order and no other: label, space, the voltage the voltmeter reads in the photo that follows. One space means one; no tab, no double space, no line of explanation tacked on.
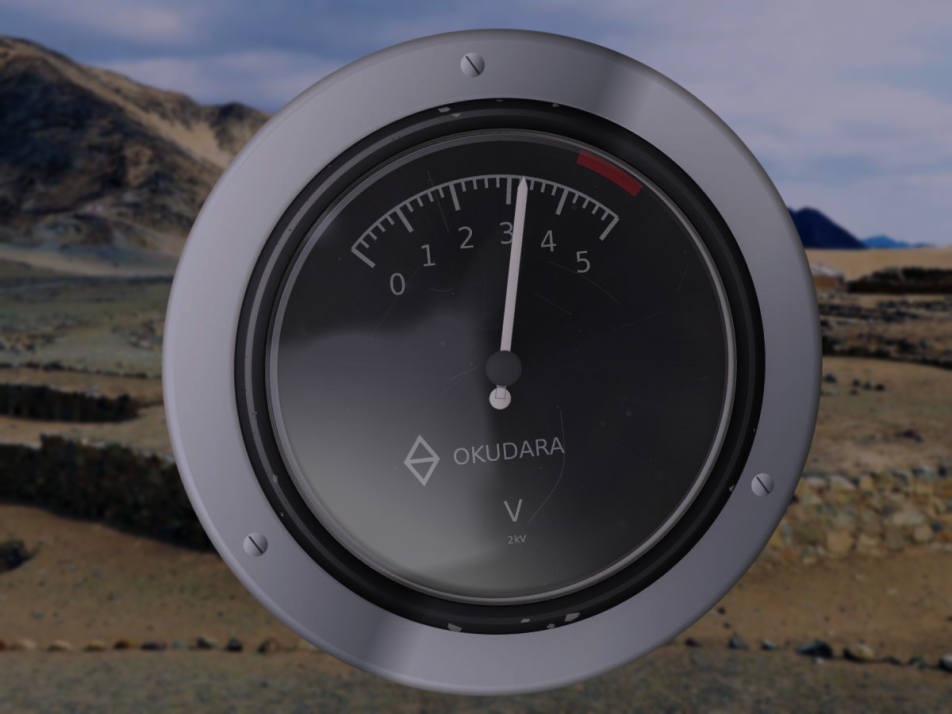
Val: 3.2 V
